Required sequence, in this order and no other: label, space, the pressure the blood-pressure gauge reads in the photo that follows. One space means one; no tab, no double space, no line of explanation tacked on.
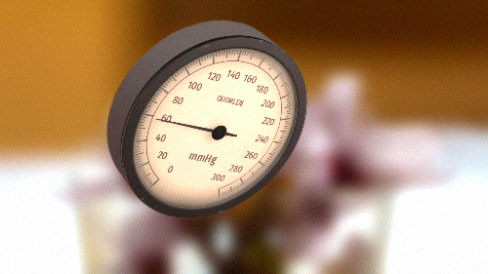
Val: 60 mmHg
